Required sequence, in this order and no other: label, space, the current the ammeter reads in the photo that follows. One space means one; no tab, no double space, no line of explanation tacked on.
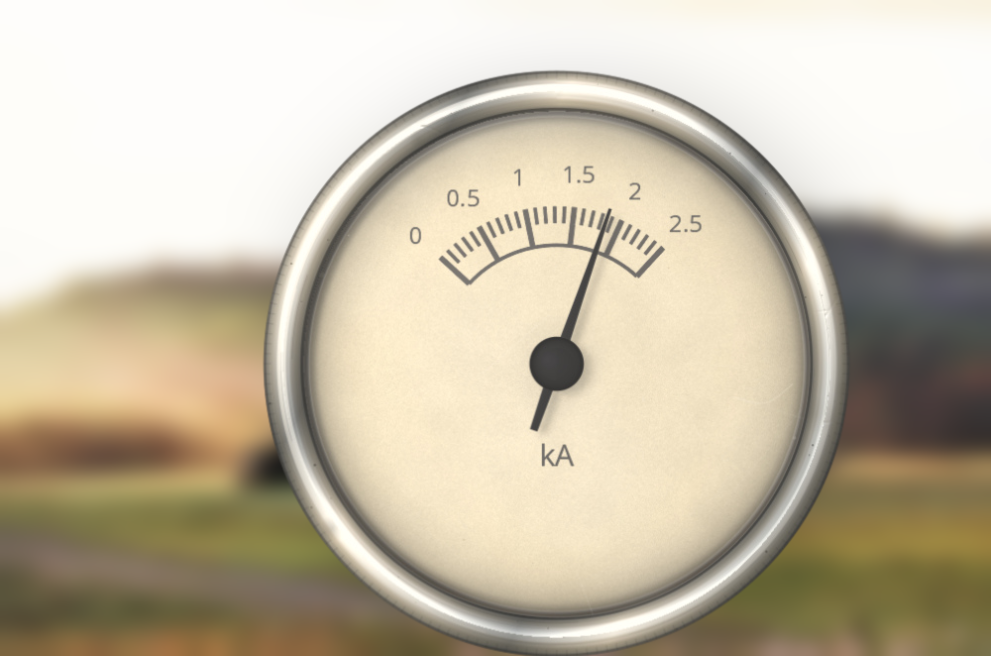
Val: 1.85 kA
